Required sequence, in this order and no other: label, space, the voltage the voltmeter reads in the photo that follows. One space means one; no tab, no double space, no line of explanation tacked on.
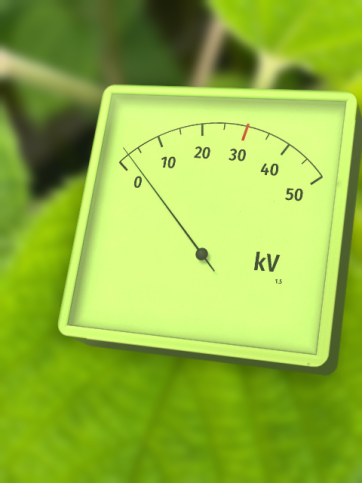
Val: 2.5 kV
